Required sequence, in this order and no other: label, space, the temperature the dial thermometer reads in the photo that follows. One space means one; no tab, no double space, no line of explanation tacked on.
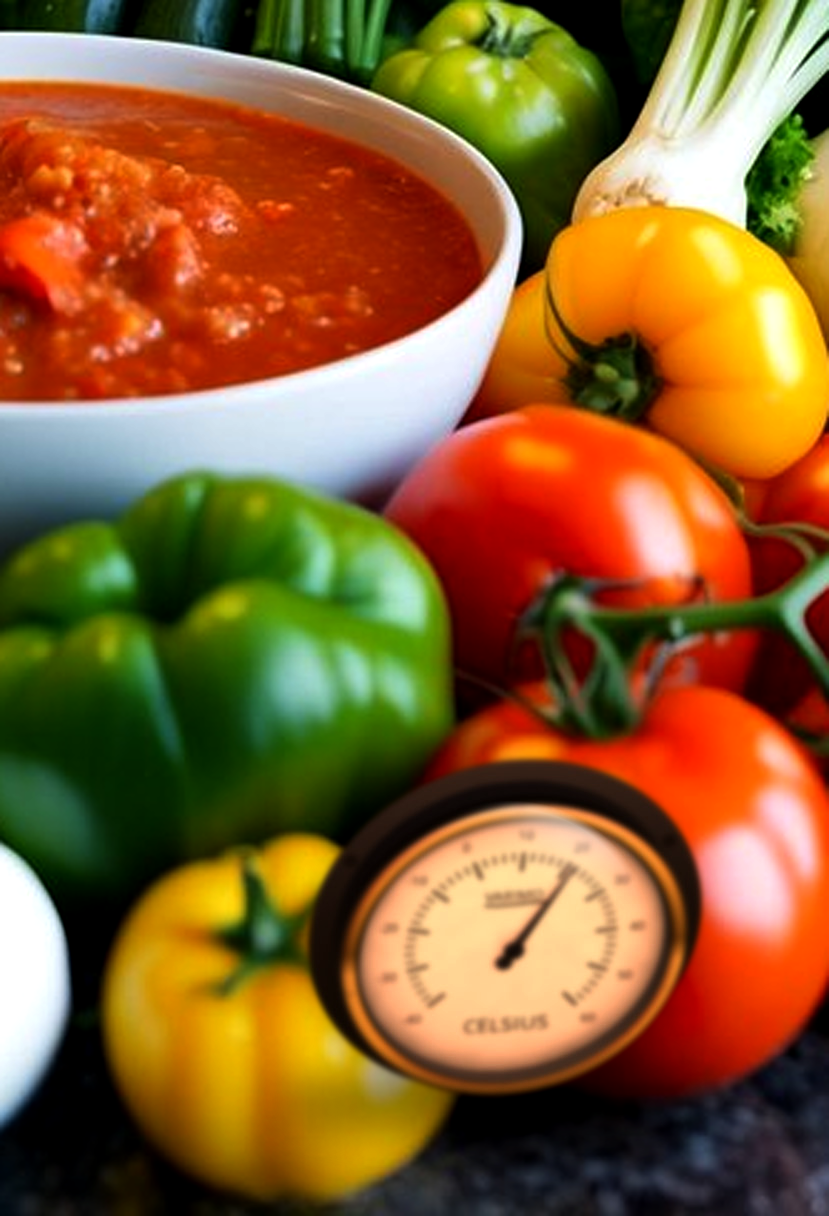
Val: 20 °C
